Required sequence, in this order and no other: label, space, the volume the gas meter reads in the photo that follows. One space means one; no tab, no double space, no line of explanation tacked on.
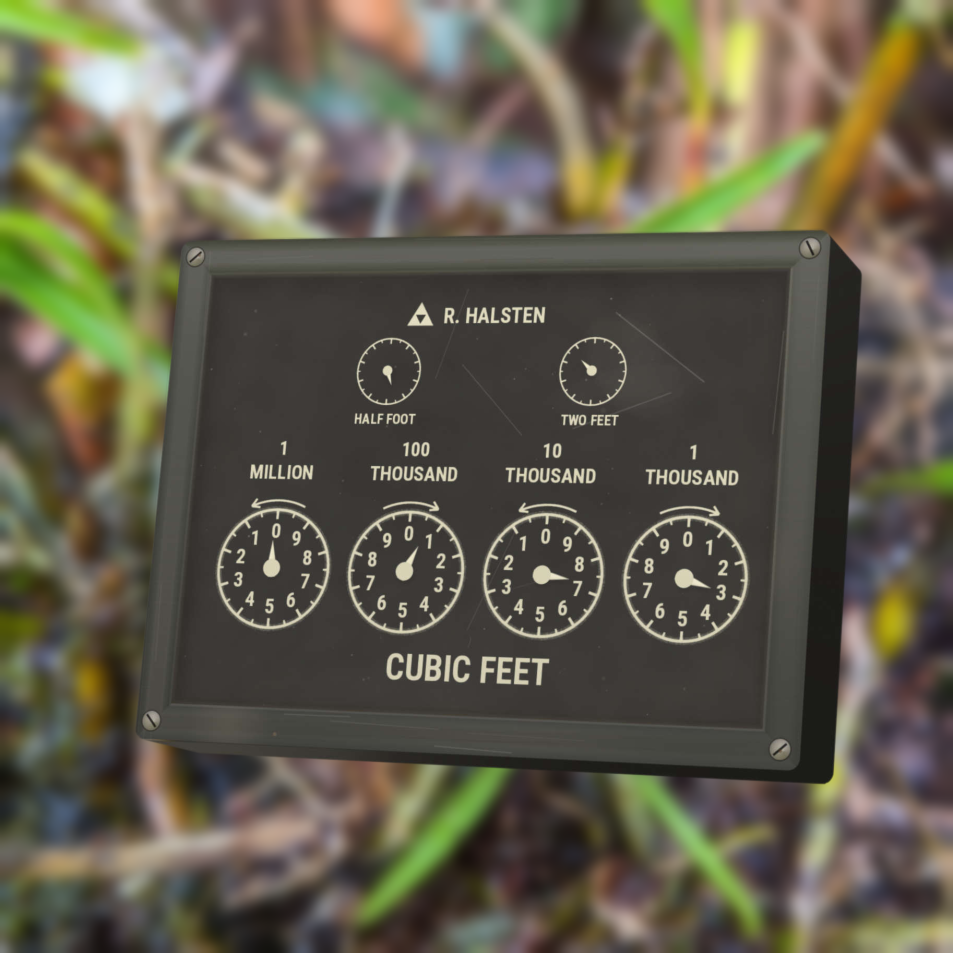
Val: 7300 ft³
